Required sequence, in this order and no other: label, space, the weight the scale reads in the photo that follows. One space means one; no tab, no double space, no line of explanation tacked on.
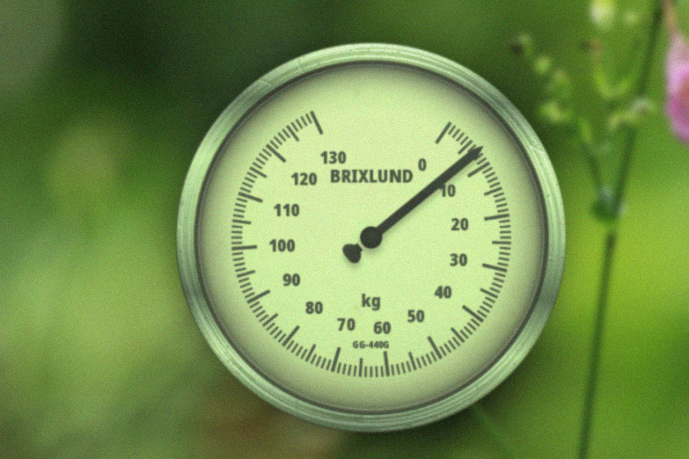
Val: 7 kg
